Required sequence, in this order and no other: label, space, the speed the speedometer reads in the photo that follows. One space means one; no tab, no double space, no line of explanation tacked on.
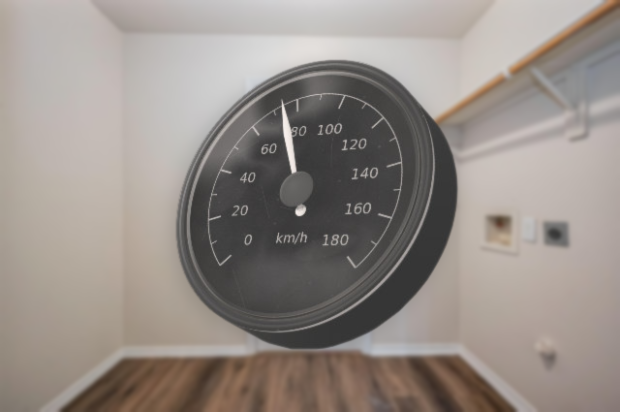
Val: 75 km/h
